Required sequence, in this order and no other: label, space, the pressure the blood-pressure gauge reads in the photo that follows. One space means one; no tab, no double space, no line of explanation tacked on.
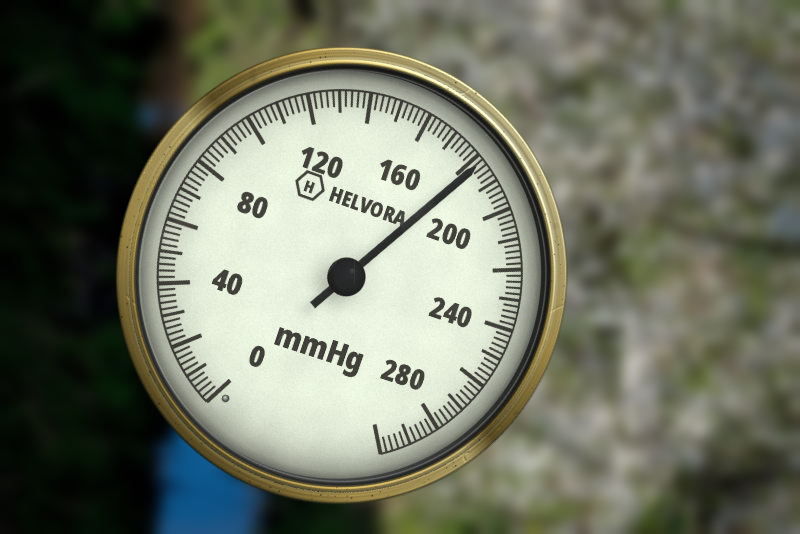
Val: 182 mmHg
